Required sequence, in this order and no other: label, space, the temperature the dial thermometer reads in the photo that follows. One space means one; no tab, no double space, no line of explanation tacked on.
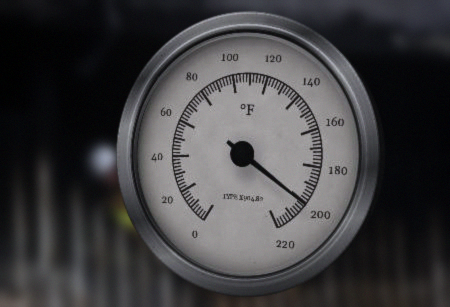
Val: 200 °F
